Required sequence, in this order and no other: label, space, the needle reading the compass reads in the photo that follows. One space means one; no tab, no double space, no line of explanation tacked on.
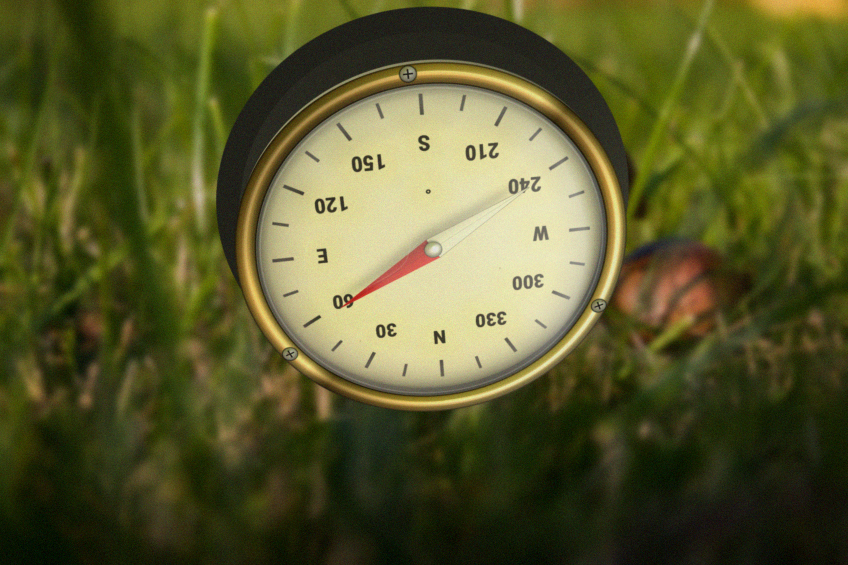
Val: 60 °
